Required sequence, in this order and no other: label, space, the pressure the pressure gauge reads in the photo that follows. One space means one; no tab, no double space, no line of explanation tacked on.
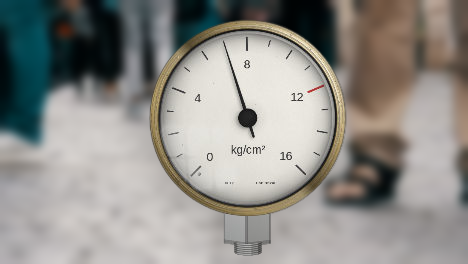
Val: 7 kg/cm²
